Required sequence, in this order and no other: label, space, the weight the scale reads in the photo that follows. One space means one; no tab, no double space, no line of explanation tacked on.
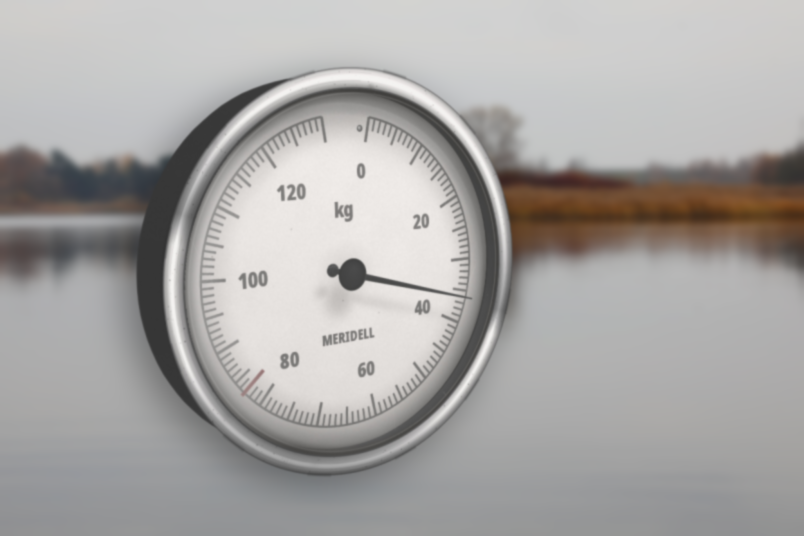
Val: 36 kg
